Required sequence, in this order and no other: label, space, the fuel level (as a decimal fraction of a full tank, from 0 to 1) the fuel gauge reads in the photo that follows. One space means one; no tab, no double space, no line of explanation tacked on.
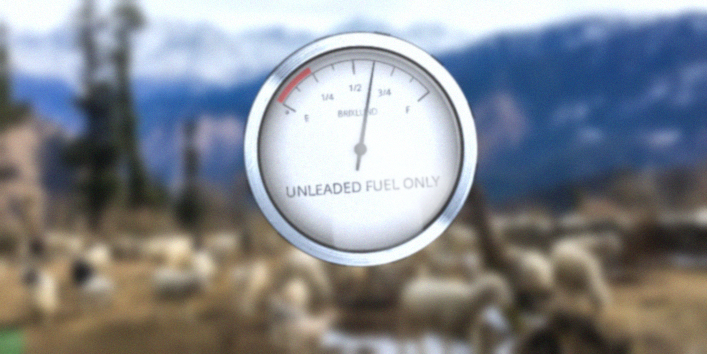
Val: 0.625
